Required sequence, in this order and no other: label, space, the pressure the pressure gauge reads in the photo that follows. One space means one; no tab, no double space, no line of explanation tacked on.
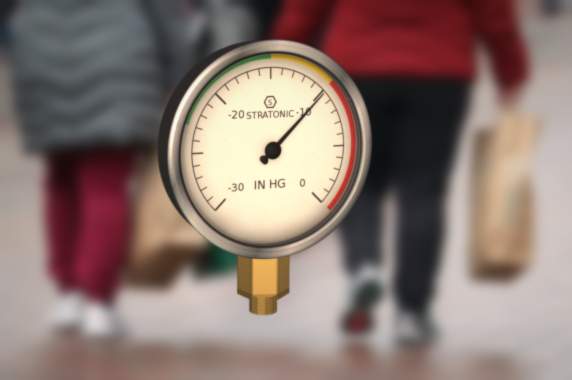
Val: -10 inHg
